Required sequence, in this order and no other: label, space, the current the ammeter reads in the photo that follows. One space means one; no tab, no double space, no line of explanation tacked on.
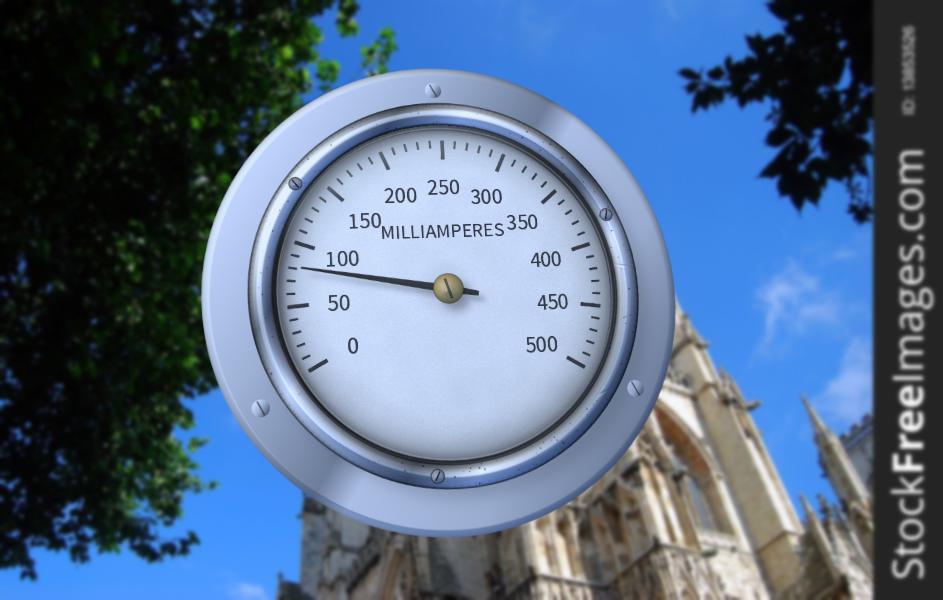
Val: 80 mA
